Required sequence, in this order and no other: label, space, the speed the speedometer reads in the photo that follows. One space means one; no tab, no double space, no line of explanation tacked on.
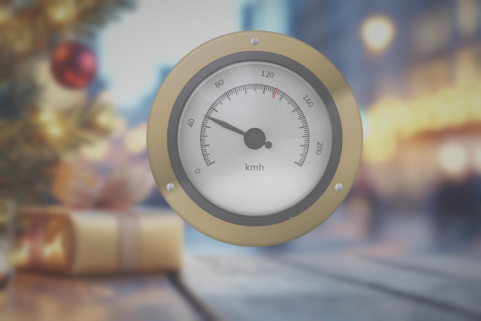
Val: 50 km/h
